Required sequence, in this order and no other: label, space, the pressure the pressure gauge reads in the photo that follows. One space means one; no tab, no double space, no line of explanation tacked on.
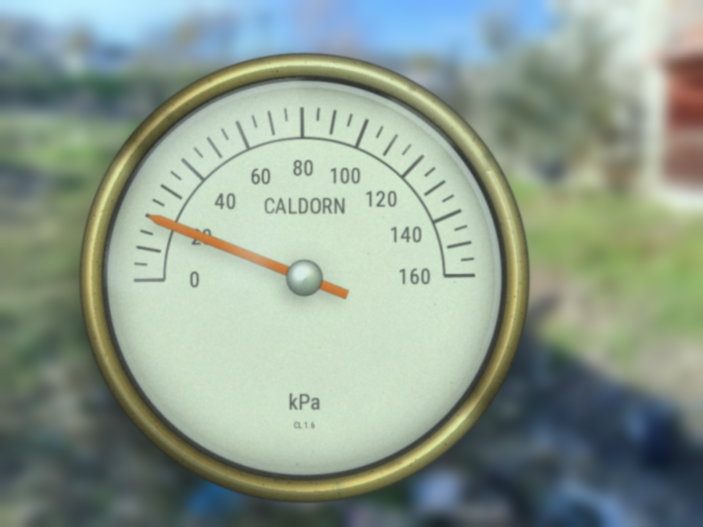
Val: 20 kPa
